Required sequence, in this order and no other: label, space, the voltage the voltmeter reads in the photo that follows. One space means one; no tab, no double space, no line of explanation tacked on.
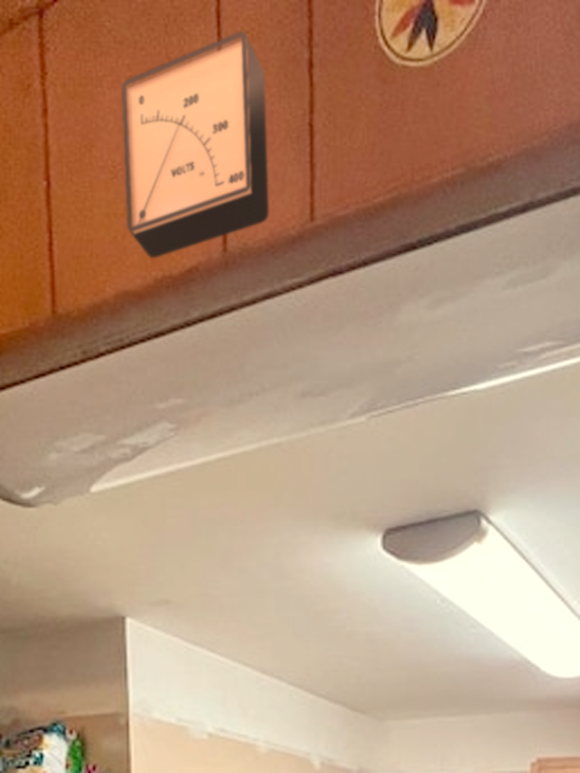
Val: 200 V
